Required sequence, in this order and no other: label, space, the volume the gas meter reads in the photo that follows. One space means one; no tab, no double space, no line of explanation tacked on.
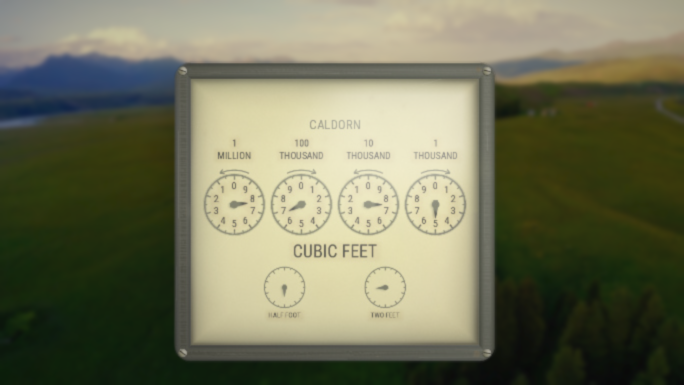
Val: 767500 ft³
